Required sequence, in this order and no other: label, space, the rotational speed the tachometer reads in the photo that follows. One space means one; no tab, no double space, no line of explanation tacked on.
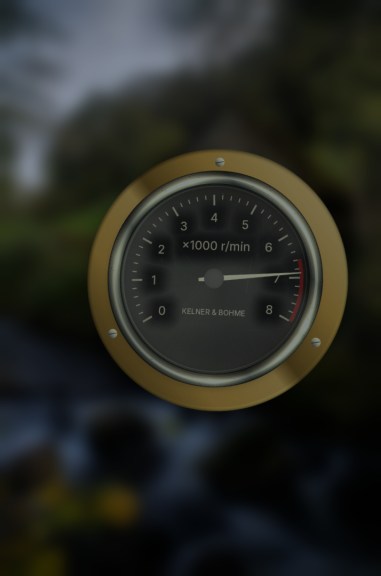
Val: 6900 rpm
